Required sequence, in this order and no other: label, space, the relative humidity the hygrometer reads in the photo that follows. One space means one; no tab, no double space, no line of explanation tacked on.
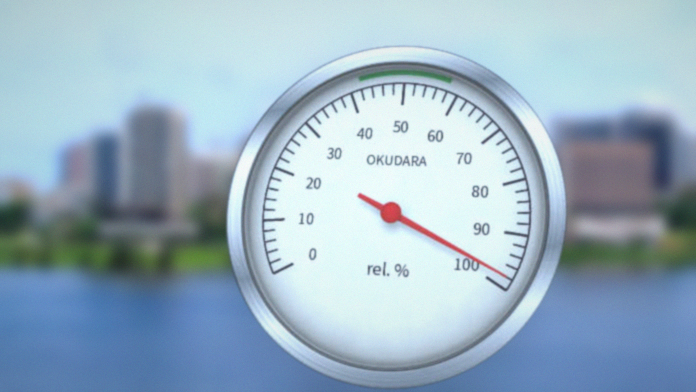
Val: 98 %
